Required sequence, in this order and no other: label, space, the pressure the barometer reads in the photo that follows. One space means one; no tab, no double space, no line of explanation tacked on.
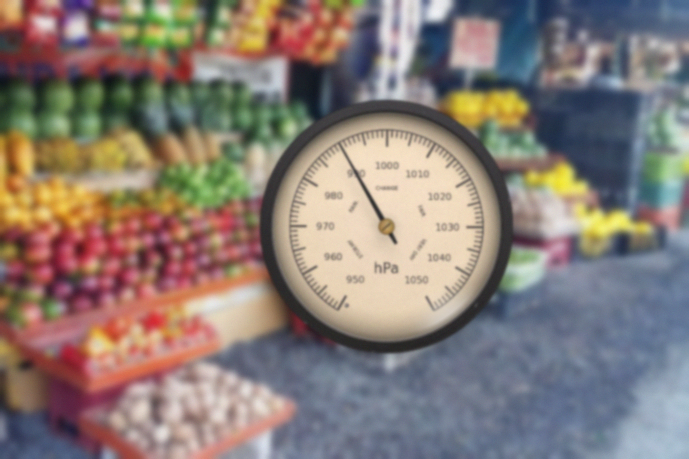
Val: 990 hPa
